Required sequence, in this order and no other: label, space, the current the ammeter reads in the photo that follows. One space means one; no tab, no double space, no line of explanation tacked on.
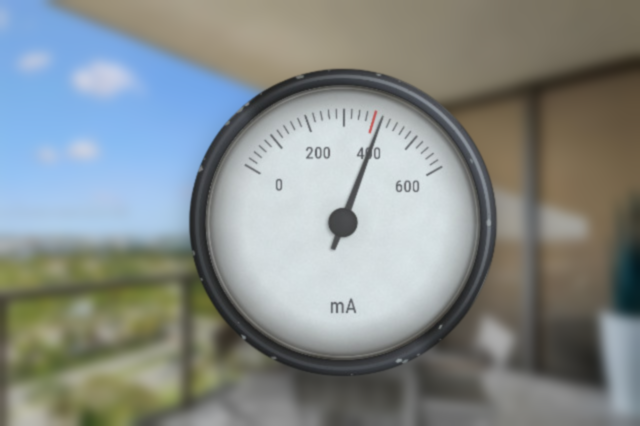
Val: 400 mA
